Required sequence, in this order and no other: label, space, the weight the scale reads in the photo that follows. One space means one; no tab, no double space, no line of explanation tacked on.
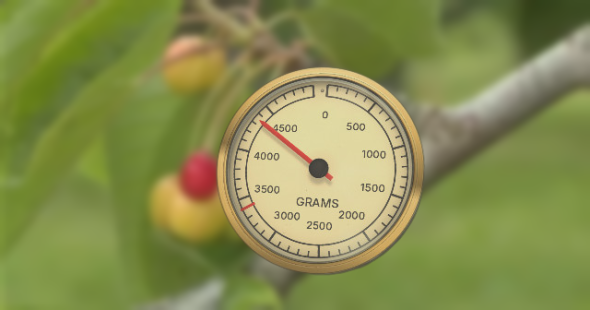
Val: 4350 g
